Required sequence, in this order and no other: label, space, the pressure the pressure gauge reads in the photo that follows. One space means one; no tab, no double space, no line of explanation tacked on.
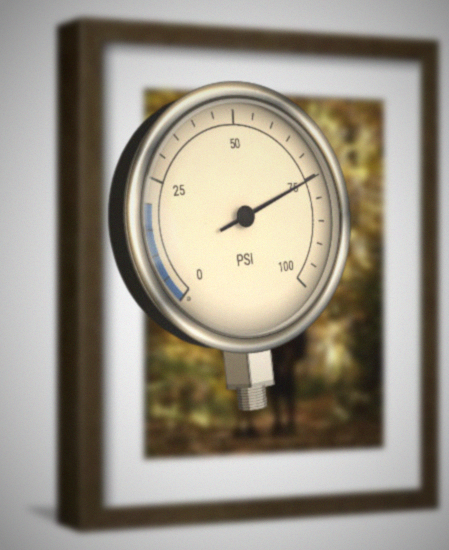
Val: 75 psi
